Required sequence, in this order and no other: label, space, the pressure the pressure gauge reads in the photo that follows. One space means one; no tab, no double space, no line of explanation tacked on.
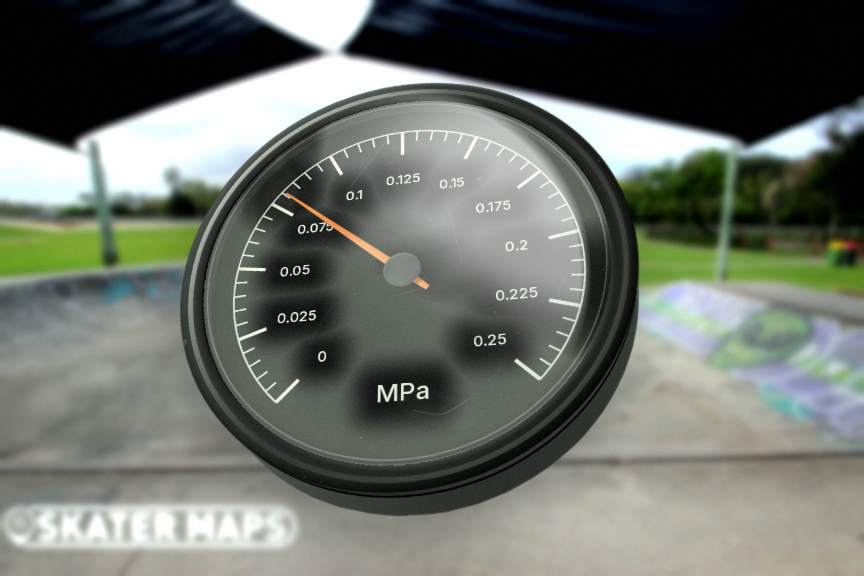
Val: 0.08 MPa
